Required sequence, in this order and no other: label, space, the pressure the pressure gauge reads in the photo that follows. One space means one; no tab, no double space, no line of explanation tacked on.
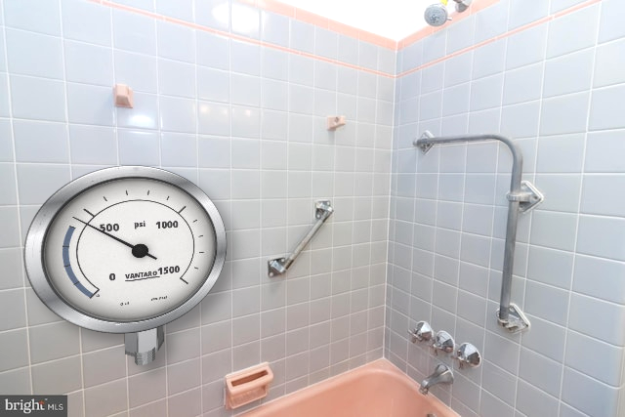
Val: 450 psi
